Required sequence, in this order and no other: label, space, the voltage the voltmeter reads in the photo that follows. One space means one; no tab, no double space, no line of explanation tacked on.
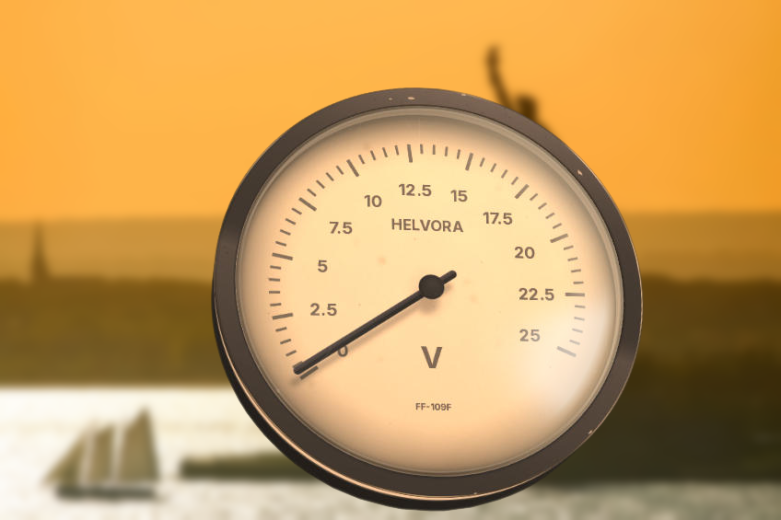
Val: 0.25 V
